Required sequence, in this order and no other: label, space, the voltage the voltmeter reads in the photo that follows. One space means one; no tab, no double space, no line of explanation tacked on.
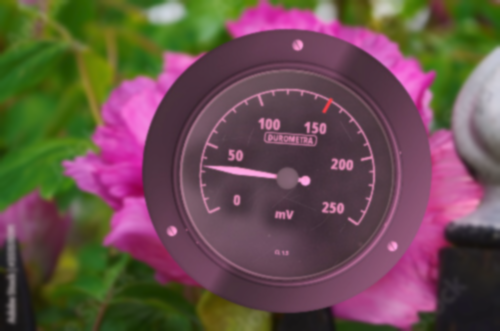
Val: 35 mV
